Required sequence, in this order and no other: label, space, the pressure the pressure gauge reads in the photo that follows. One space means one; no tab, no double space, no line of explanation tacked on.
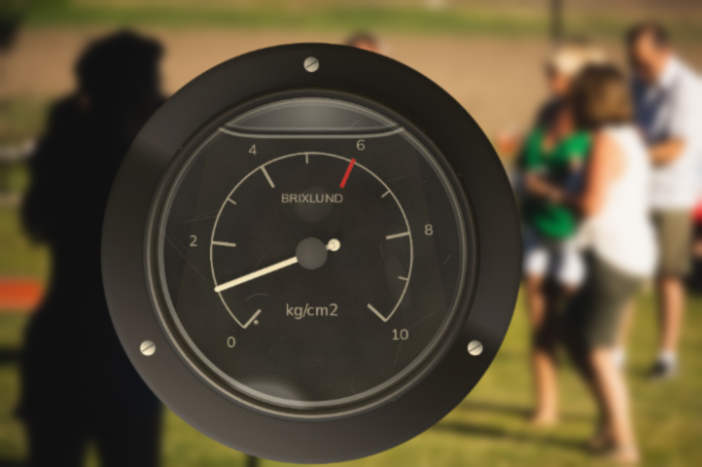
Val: 1 kg/cm²
